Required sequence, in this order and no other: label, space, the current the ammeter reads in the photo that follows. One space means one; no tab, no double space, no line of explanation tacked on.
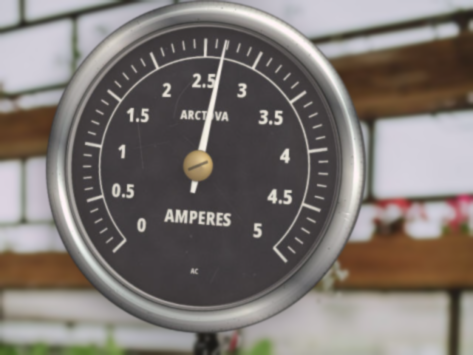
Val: 2.7 A
